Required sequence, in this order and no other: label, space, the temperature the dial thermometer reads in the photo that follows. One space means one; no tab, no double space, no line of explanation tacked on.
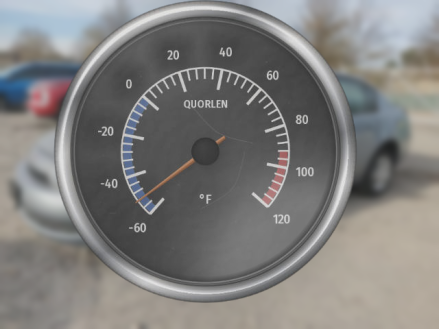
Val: -52 °F
